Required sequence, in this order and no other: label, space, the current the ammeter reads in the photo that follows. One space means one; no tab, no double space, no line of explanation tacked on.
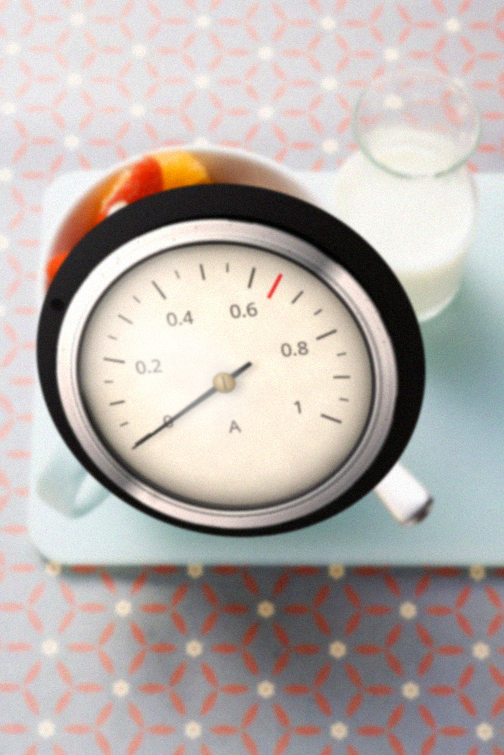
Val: 0 A
